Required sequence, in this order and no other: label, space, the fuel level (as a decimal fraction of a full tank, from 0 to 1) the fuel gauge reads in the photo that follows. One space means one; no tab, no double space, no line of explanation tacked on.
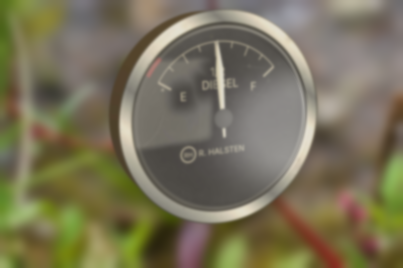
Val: 0.5
